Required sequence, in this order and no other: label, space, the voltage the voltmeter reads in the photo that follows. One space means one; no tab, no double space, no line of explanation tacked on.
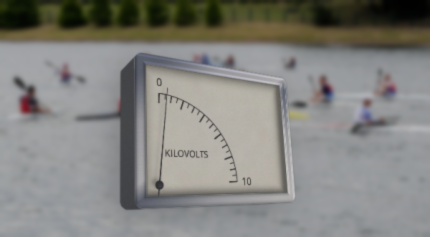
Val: 0.5 kV
